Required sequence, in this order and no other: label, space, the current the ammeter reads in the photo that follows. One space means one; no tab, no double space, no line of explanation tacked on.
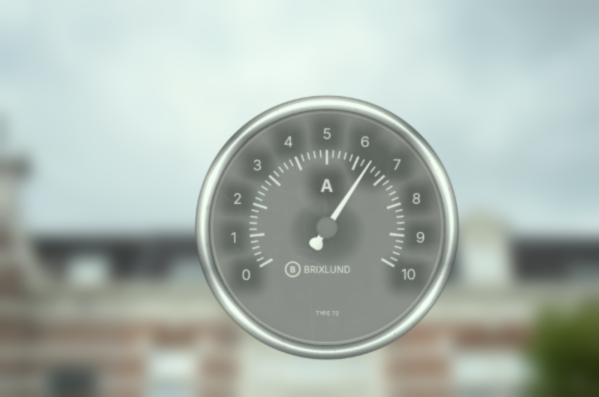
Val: 6.4 A
